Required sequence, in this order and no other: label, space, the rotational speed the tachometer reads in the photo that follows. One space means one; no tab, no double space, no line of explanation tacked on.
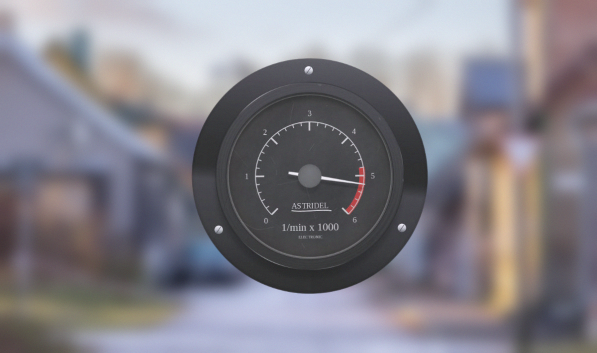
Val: 5200 rpm
